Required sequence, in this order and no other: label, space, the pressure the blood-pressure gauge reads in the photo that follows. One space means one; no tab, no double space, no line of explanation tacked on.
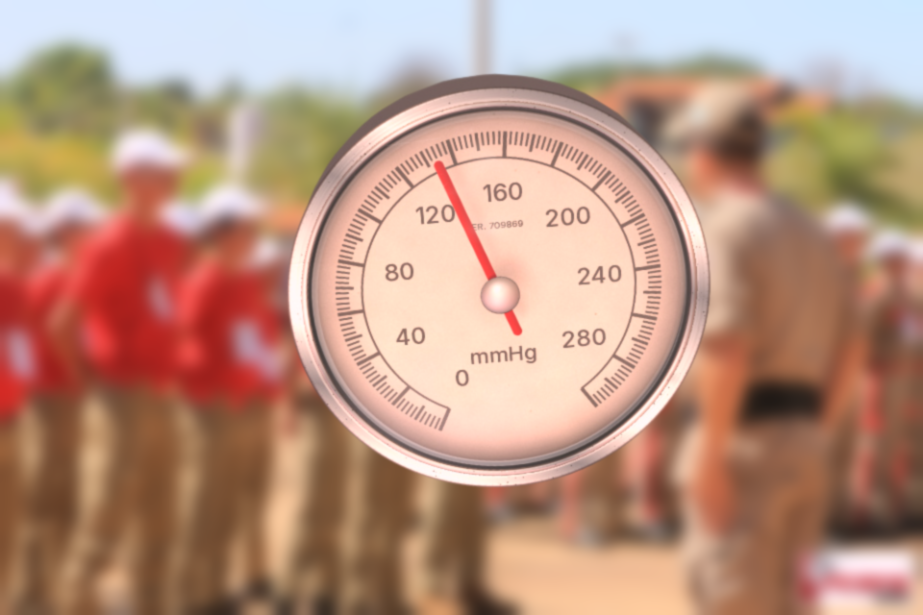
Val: 134 mmHg
